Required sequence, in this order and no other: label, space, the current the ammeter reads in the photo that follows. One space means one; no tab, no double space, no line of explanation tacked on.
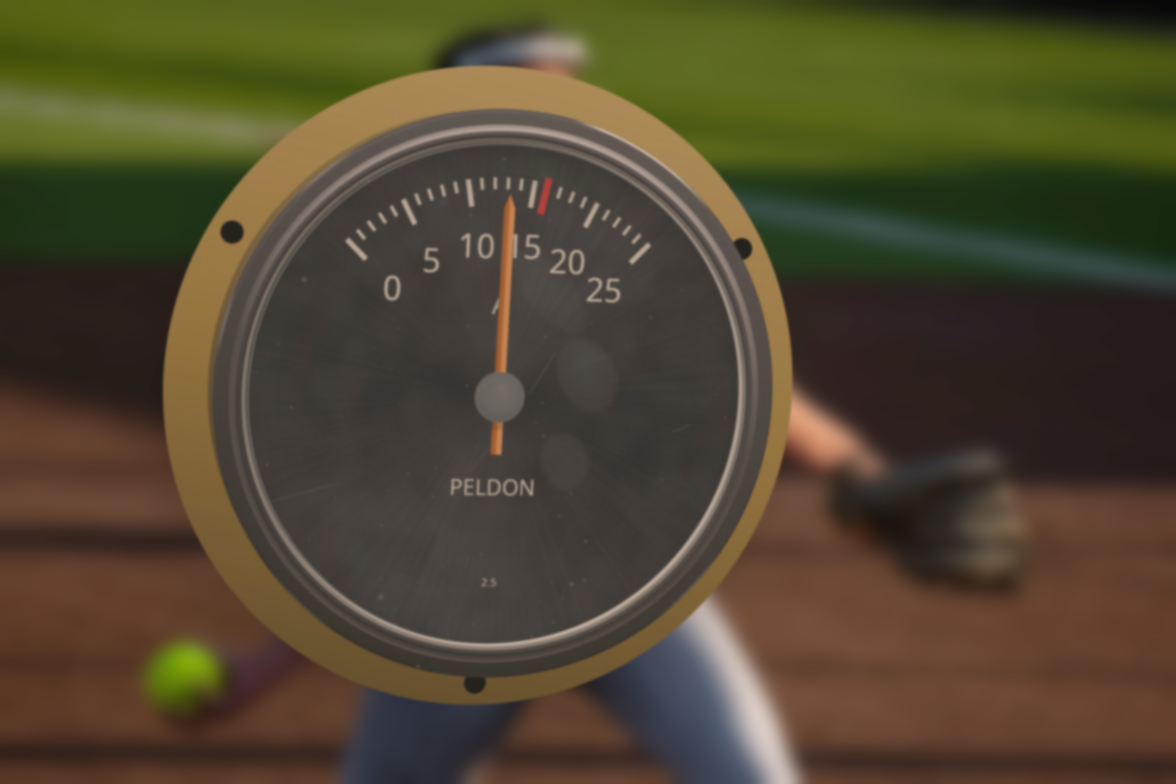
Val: 13 A
